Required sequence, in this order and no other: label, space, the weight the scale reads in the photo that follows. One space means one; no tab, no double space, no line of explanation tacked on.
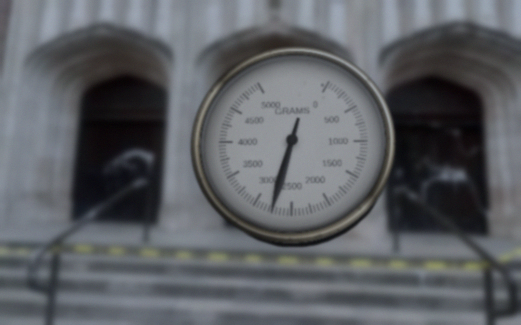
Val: 2750 g
